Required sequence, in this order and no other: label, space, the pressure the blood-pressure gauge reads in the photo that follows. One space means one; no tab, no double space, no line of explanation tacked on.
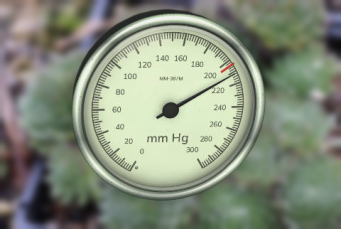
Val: 210 mmHg
